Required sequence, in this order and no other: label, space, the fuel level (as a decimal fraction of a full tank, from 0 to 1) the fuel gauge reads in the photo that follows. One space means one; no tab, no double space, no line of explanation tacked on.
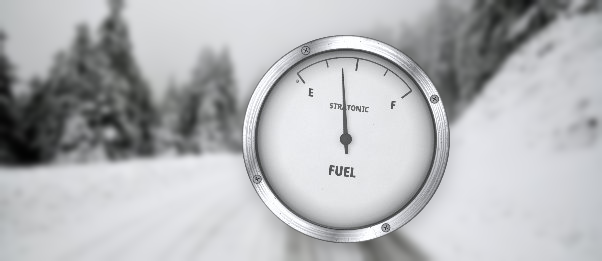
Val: 0.375
